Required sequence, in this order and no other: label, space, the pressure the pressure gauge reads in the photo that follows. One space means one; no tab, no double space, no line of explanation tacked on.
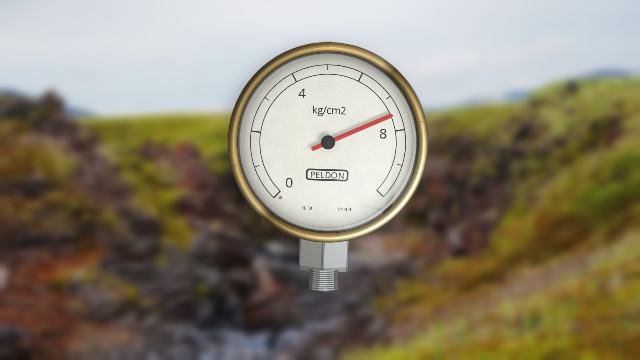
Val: 7.5 kg/cm²
